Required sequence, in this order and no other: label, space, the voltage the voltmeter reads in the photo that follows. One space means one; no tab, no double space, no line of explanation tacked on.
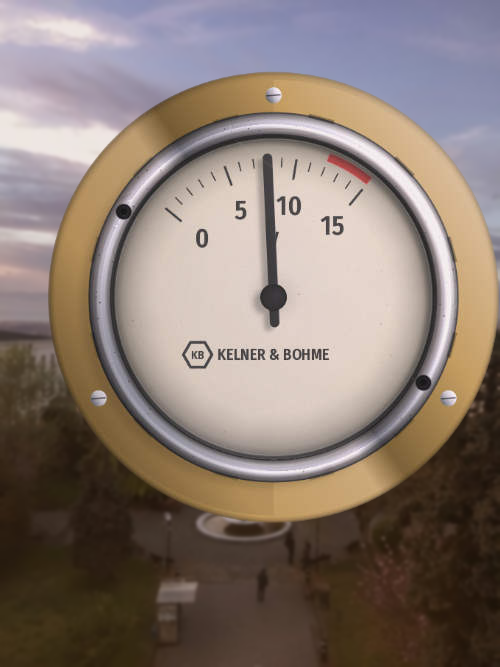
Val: 8 V
